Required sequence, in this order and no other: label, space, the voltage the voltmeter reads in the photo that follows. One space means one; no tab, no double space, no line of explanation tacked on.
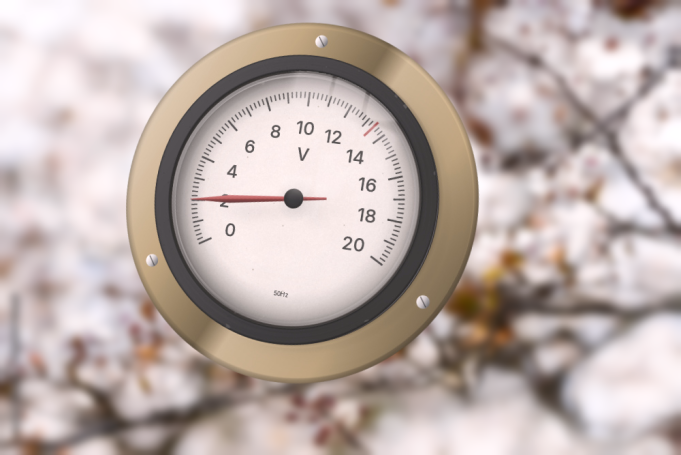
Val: 2 V
